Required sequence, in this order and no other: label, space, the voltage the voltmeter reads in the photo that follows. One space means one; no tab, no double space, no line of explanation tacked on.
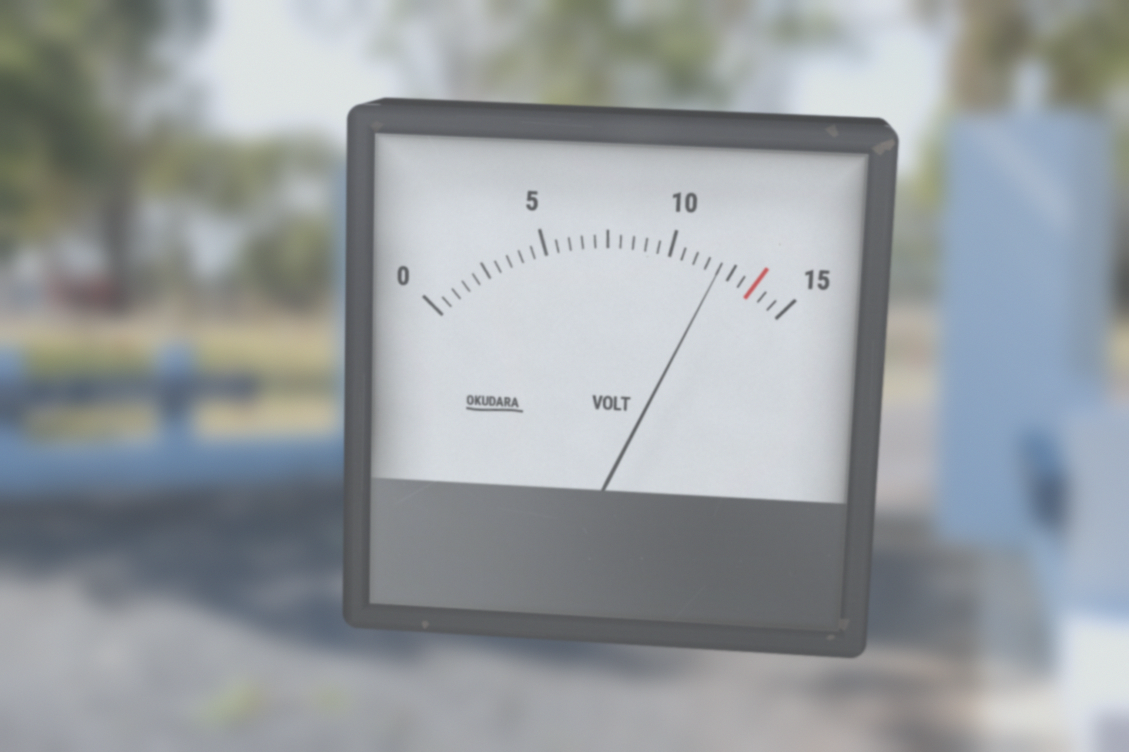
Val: 12 V
